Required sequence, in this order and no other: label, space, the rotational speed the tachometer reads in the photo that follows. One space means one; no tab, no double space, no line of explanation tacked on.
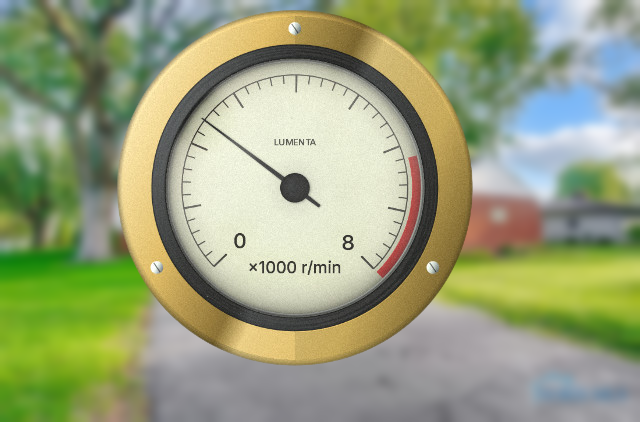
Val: 2400 rpm
